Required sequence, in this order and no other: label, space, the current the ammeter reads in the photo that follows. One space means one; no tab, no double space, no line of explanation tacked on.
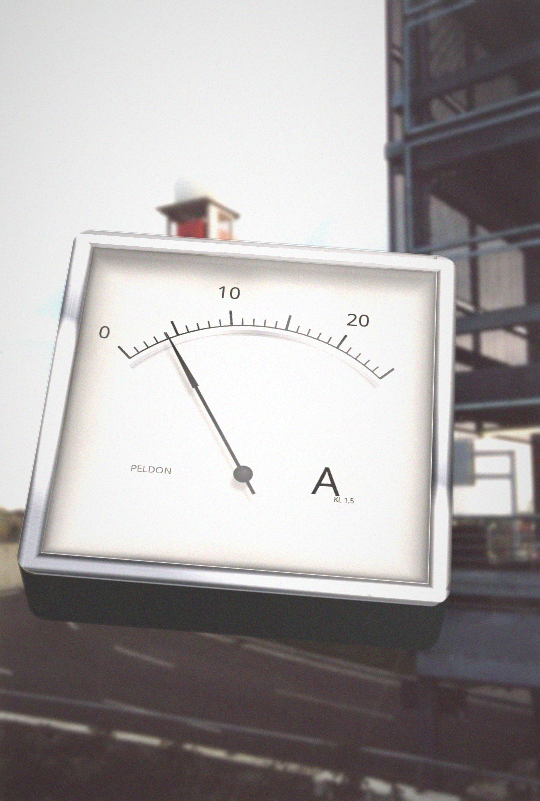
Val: 4 A
